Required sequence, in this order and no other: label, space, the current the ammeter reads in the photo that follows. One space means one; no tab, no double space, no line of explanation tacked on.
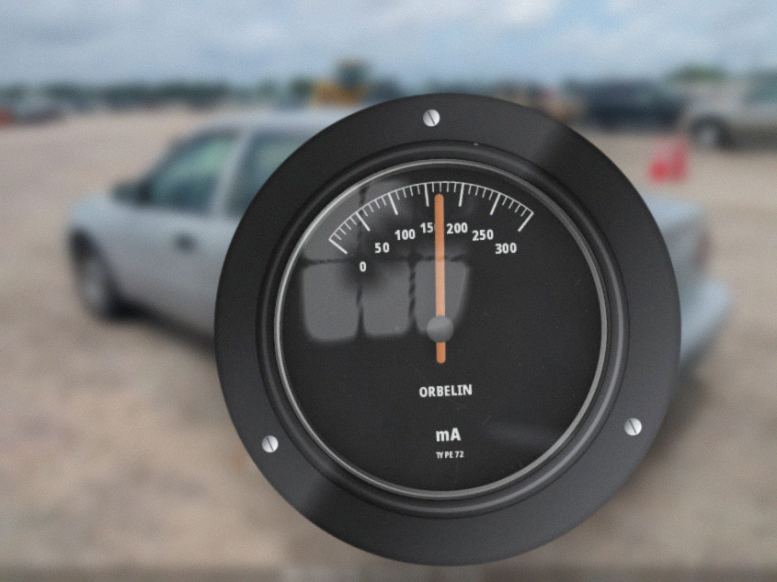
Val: 170 mA
